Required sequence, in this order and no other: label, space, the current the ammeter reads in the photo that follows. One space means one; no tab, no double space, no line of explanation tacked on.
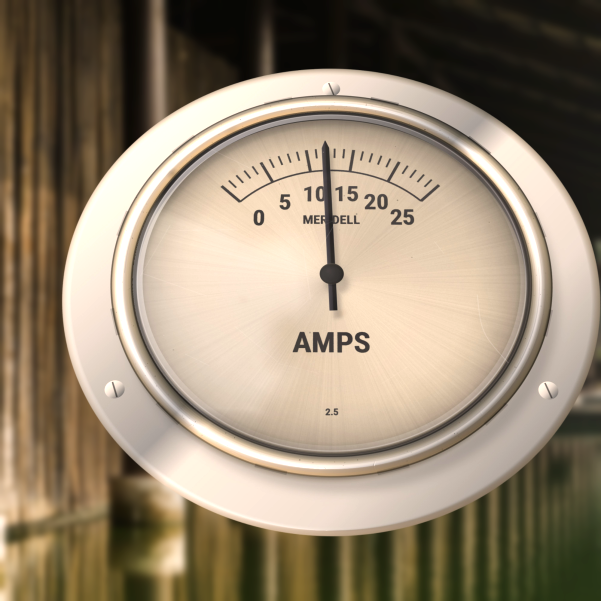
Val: 12 A
